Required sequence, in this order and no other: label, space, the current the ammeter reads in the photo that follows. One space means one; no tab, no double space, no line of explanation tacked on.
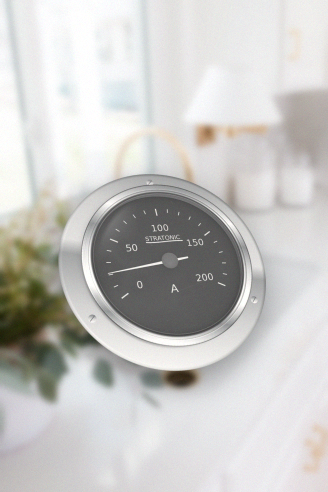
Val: 20 A
